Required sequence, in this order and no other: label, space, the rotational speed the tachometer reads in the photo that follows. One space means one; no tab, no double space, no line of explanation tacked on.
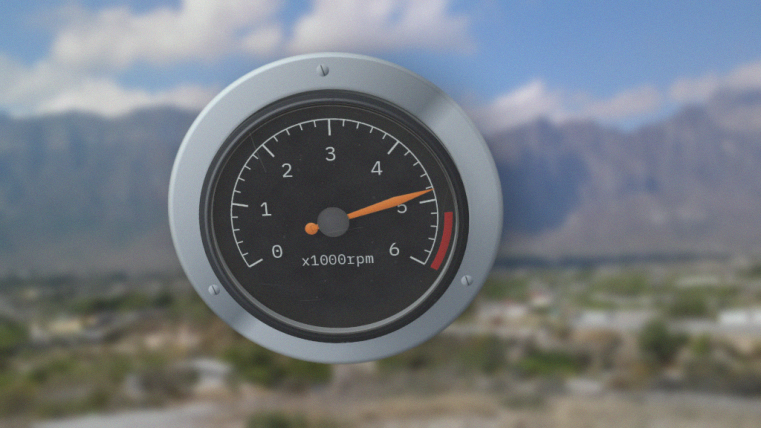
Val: 4800 rpm
